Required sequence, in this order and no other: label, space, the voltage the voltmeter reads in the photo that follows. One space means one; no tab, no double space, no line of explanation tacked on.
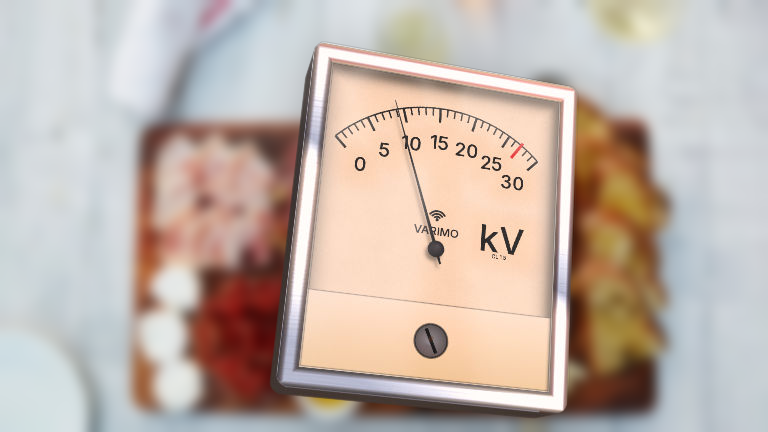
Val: 9 kV
